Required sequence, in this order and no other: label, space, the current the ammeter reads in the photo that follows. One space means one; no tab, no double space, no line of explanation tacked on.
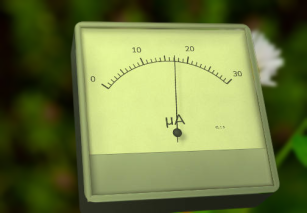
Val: 17 µA
